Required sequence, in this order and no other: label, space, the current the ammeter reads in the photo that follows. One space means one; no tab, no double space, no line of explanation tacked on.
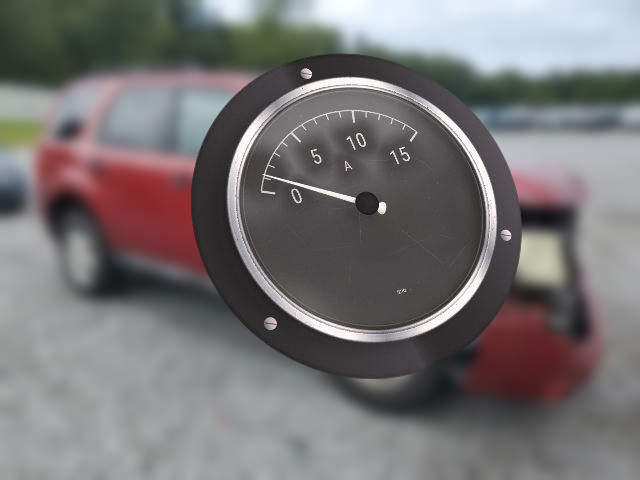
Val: 1 A
